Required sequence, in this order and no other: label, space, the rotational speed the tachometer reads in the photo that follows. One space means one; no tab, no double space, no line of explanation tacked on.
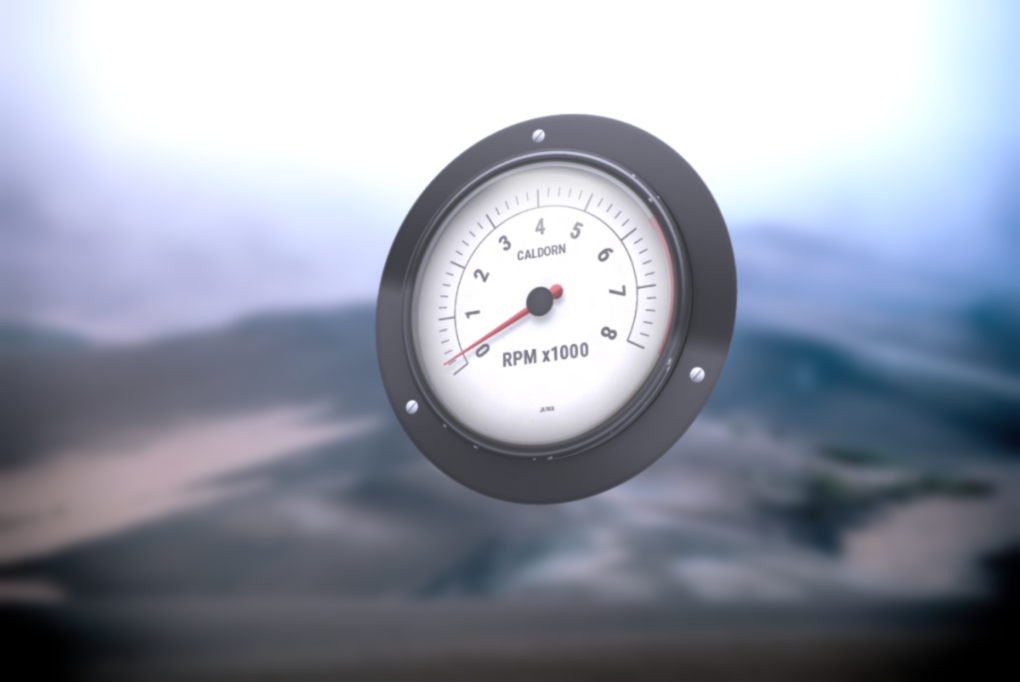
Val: 200 rpm
